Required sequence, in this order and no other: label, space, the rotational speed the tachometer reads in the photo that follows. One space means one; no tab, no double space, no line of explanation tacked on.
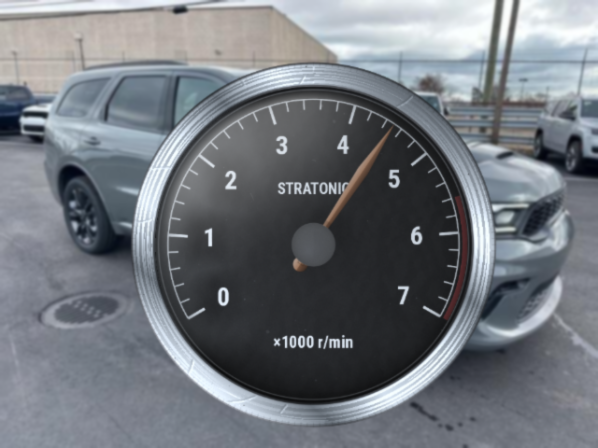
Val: 4500 rpm
